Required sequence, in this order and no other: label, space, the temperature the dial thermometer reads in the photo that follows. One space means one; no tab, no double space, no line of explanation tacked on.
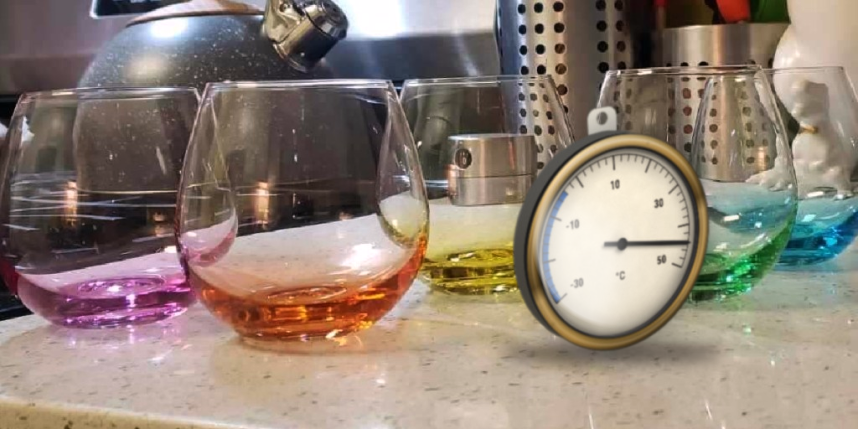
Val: 44 °C
